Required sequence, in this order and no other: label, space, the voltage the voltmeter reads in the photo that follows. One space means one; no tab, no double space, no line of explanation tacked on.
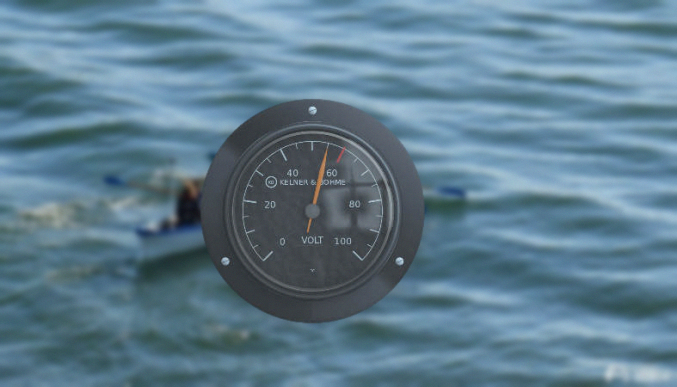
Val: 55 V
